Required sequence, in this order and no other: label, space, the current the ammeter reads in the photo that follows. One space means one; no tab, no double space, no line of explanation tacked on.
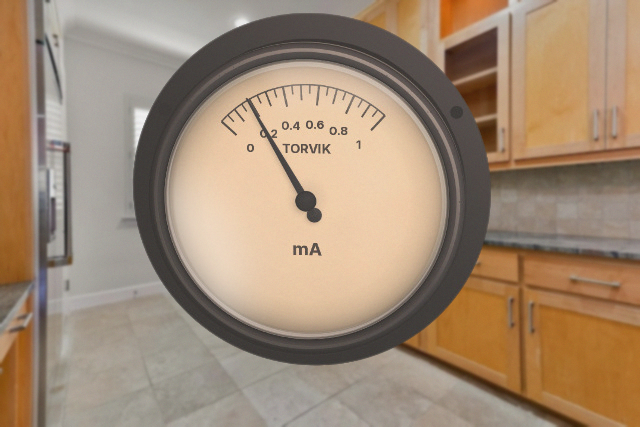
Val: 0.2 mA
